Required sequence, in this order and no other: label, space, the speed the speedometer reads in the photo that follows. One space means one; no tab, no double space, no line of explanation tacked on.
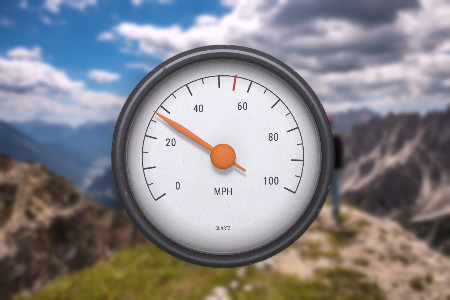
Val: 27.5 mph
